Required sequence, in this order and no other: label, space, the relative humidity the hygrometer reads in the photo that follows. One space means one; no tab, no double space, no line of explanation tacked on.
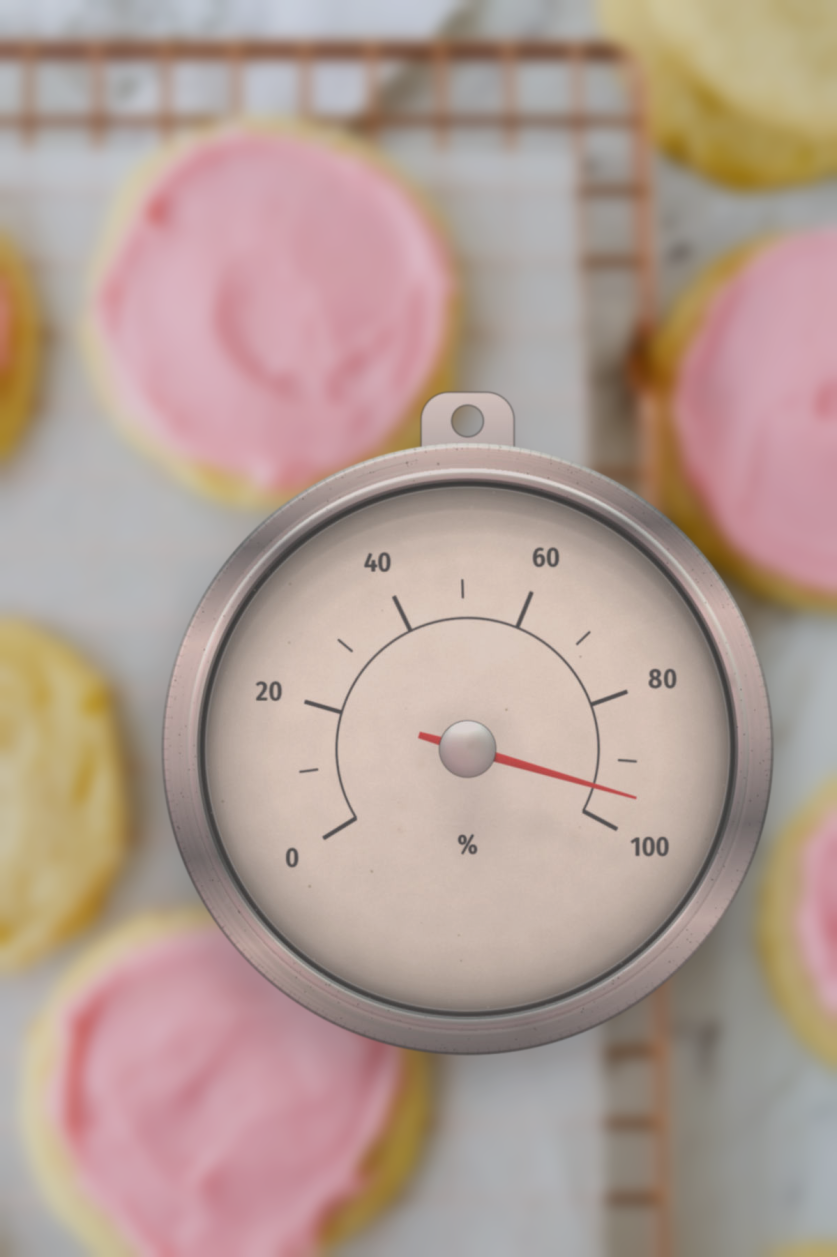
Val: 95 %
